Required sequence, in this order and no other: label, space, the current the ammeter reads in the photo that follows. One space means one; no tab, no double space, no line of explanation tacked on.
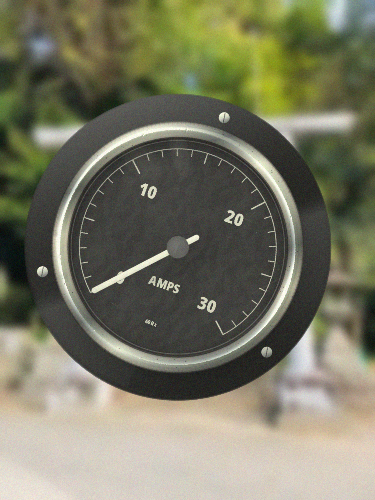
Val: 0 A
